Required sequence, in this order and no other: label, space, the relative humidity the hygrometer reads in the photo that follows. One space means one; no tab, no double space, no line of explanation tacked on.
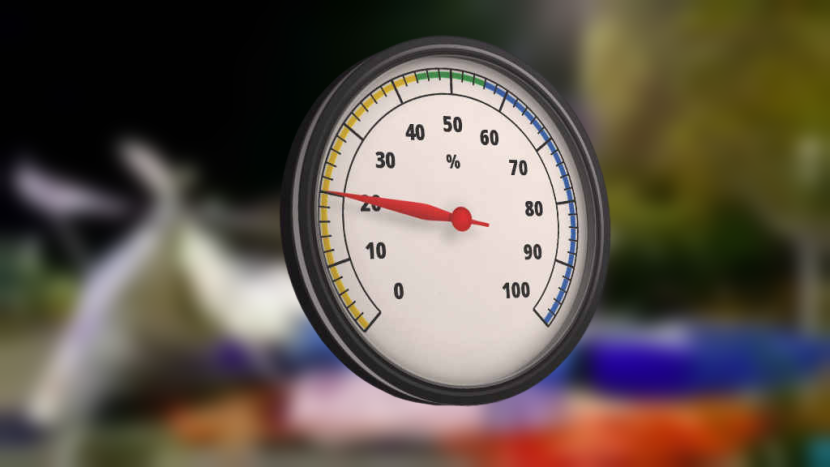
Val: 20 %
